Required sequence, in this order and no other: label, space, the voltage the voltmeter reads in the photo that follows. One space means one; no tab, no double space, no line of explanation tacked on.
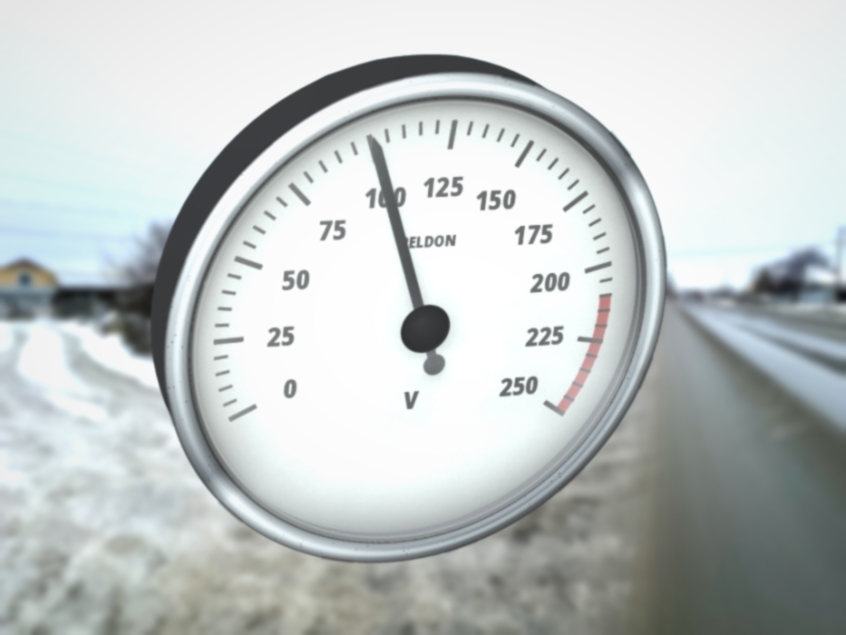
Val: 100 V
